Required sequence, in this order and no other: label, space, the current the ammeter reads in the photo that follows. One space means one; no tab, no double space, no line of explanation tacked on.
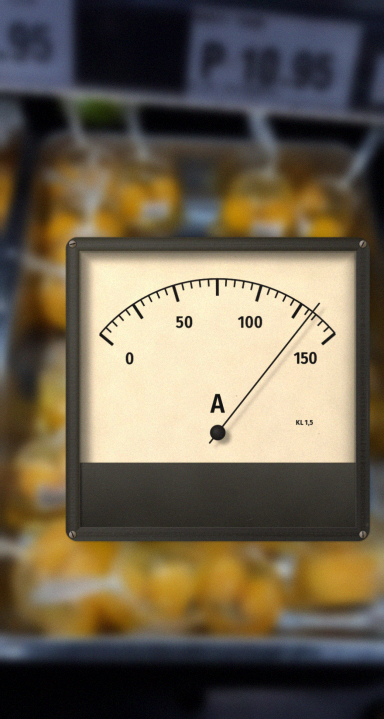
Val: 132.5 A
